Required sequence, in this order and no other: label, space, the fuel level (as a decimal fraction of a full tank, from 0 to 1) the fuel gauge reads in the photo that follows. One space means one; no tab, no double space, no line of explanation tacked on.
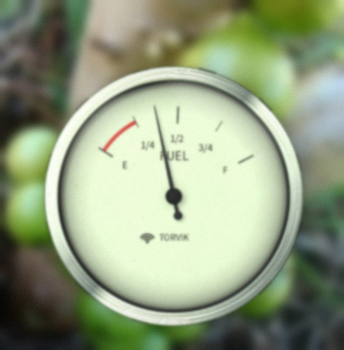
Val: 0.375
